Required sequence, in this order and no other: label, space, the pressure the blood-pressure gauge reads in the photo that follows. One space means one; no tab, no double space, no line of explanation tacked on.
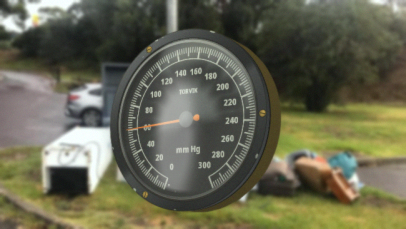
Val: 60 mmHg
